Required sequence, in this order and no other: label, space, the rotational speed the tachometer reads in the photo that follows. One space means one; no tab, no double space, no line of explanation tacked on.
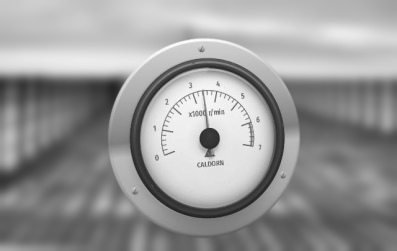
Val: 3400 rpm
